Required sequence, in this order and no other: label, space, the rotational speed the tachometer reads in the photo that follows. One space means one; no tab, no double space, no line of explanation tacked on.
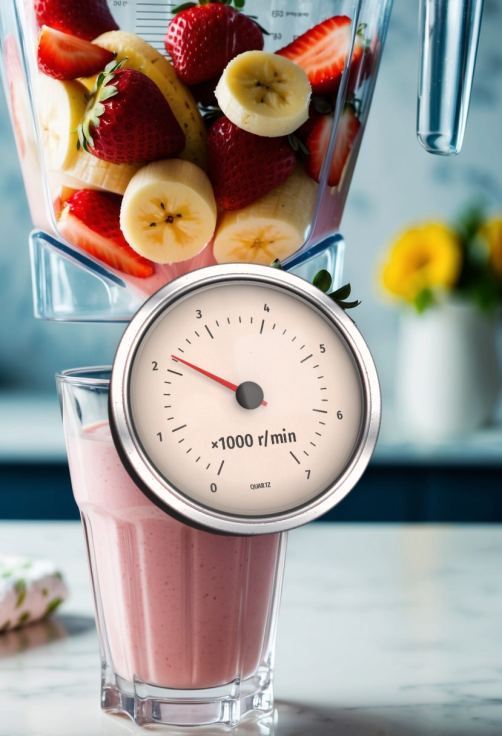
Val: 2200 rpm
